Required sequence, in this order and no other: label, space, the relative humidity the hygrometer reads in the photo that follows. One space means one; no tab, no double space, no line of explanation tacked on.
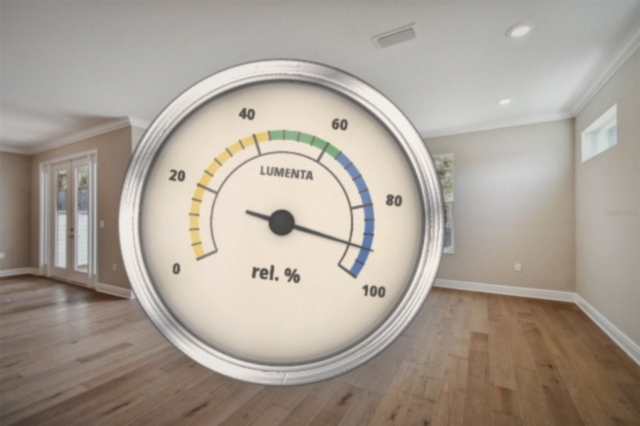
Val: 92 %
